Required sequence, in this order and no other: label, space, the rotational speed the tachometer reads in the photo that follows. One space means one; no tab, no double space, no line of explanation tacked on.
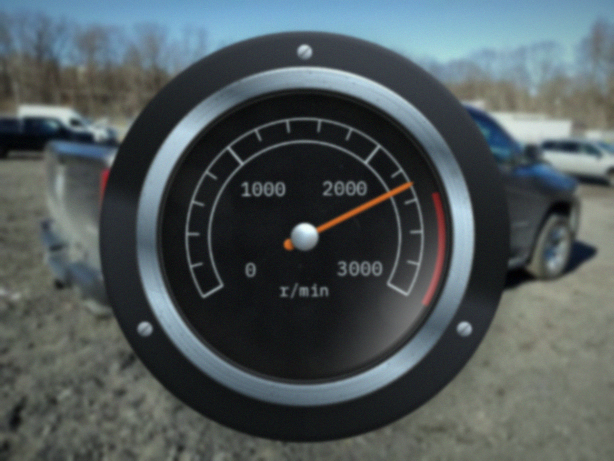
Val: 2300 rpm
